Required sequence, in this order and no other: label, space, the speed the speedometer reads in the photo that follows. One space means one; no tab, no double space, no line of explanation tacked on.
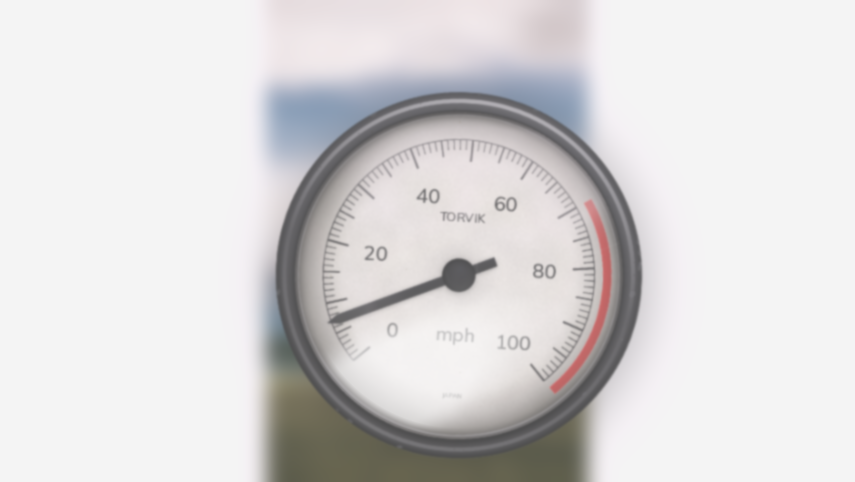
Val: 7 mph
